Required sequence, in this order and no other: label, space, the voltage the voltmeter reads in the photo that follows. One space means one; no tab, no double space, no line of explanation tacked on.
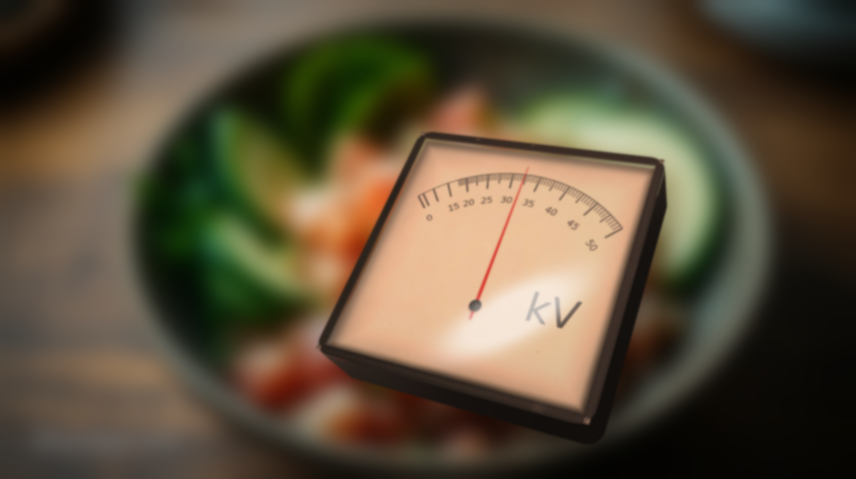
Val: 32.5 kV
